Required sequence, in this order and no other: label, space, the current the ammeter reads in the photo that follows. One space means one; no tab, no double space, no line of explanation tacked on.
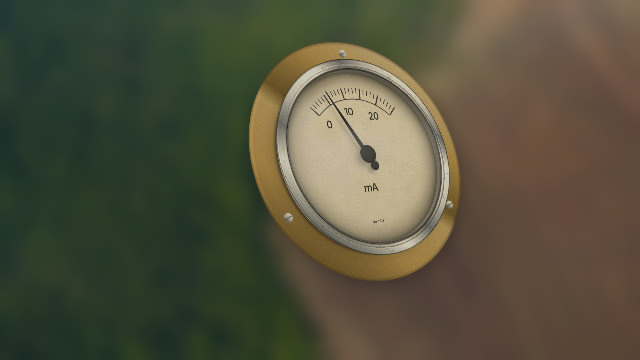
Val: 5 mA
